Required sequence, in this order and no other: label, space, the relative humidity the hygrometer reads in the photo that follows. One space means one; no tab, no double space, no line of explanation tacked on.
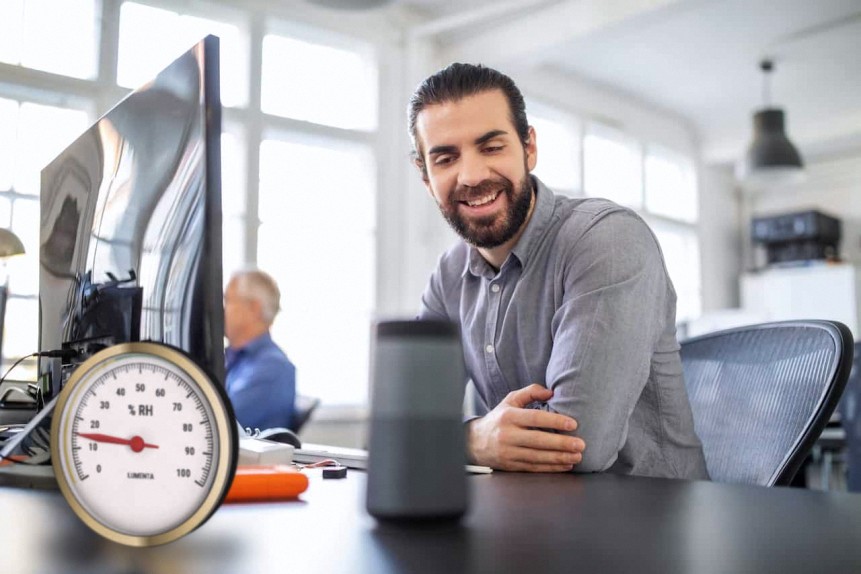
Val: 15 %
